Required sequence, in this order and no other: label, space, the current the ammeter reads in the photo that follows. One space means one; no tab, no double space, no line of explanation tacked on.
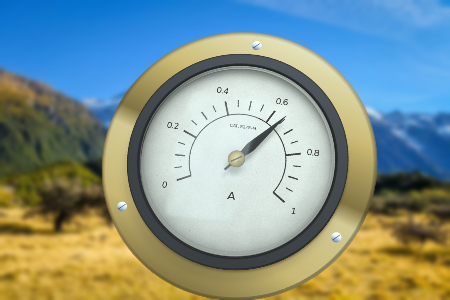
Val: 0.65 A
